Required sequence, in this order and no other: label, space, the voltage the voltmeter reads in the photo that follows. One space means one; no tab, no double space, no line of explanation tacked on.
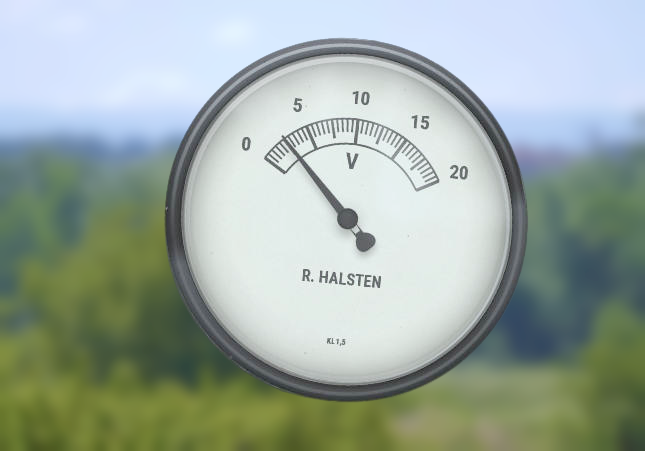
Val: 2.5 V
